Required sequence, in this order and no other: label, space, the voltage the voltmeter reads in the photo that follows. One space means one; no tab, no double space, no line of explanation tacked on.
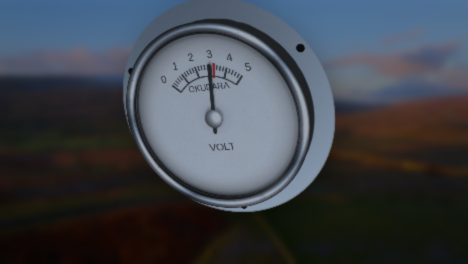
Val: 3 V
